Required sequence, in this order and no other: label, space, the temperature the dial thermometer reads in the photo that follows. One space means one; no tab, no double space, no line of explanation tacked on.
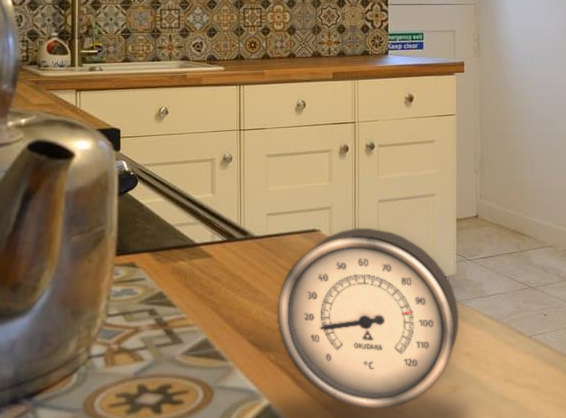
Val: 15 °C
